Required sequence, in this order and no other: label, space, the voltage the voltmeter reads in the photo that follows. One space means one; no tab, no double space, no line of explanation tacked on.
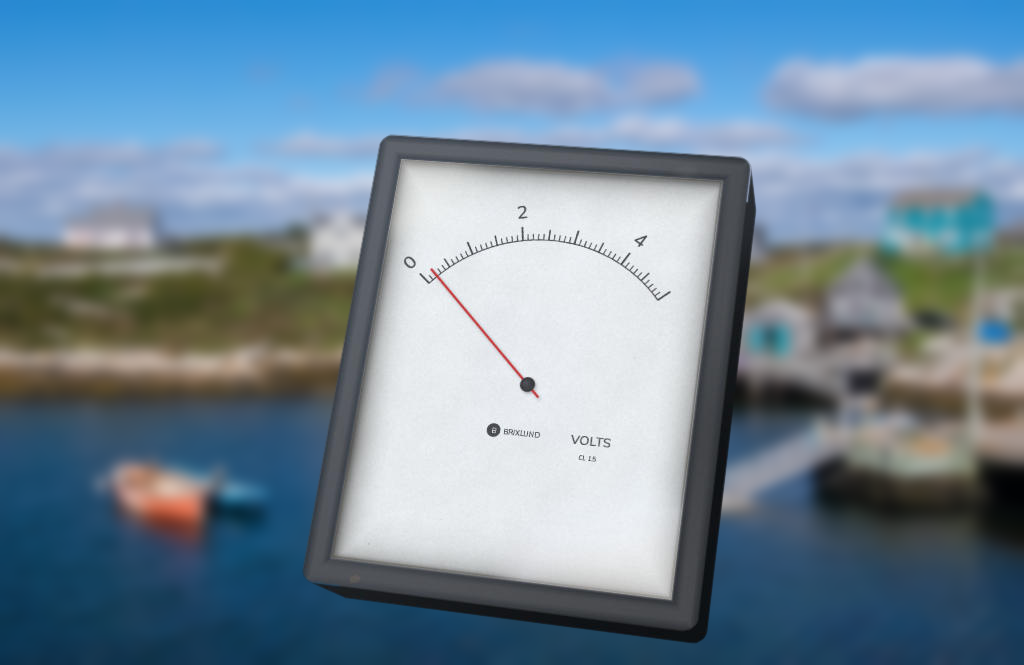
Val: 0.2 V
